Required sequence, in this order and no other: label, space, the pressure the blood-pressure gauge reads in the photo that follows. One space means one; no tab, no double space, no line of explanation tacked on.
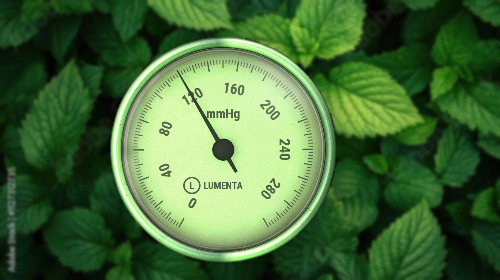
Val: 120 mmHg
